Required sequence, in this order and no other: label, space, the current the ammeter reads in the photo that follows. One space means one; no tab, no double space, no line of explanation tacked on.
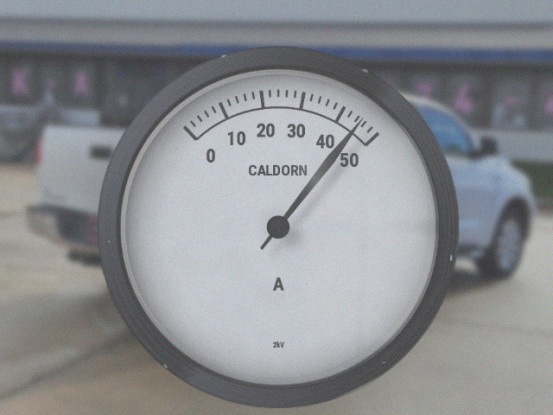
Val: 45 A
